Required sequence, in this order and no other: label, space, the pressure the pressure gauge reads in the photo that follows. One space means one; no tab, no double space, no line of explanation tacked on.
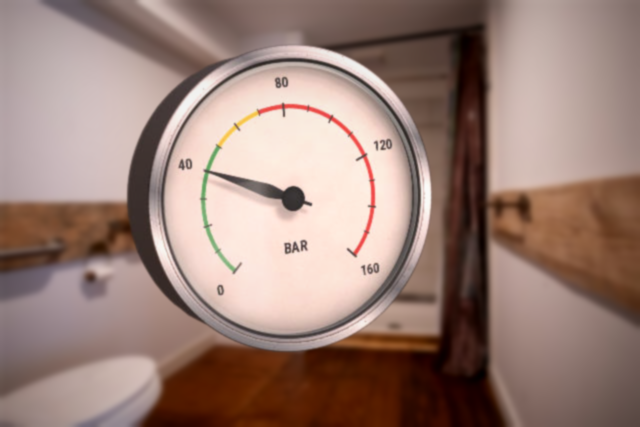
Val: 40 bar
